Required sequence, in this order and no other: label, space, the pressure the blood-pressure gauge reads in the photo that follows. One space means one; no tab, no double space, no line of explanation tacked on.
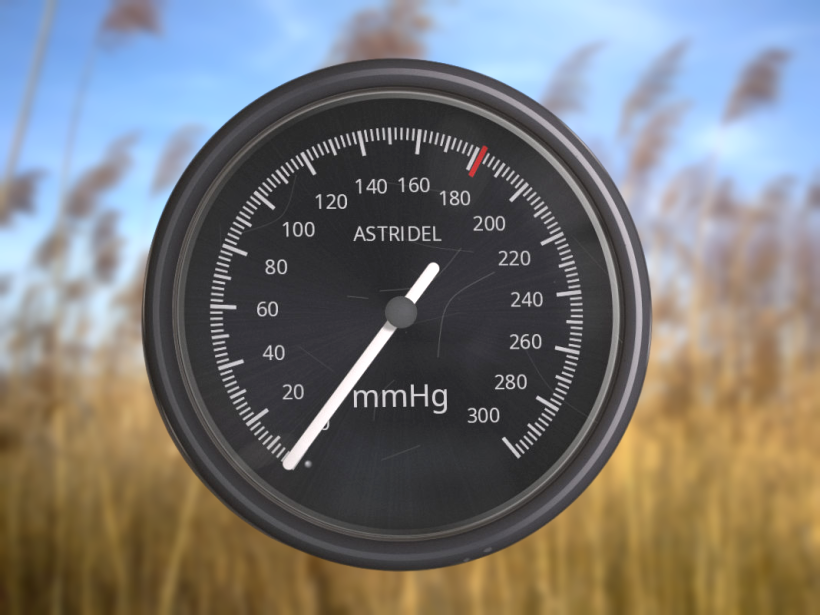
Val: 2 mmHg
